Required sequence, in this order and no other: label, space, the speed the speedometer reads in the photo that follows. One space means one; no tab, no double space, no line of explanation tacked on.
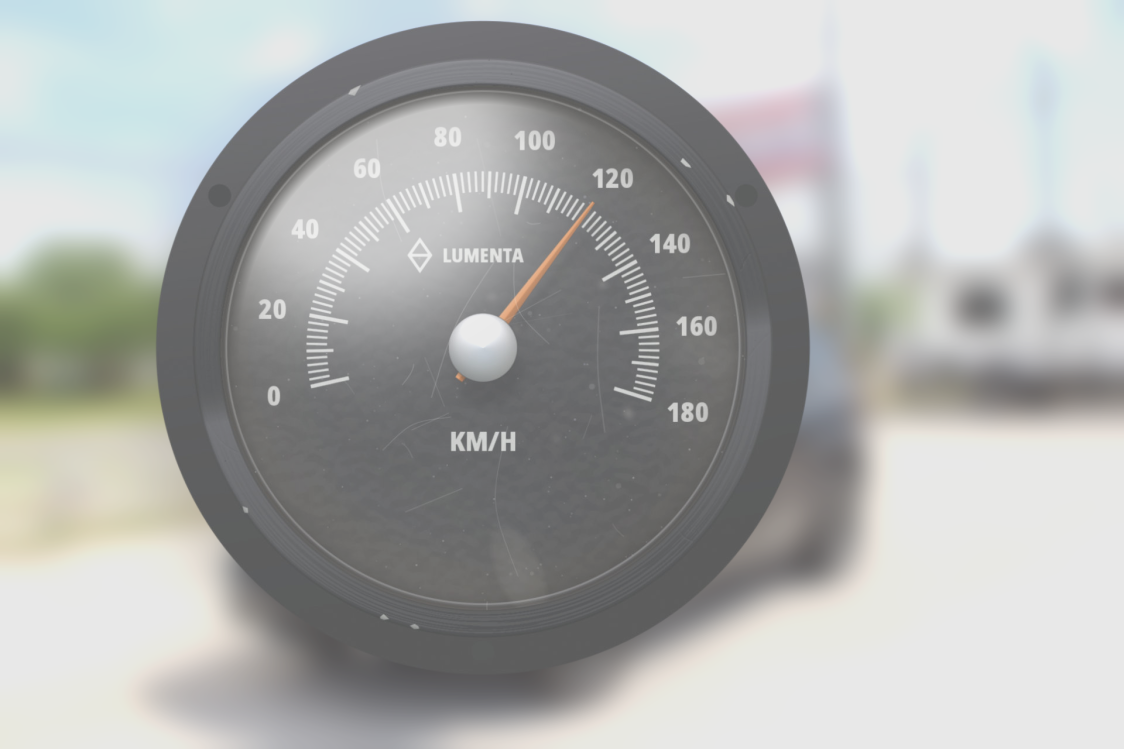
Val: 120 km/h
